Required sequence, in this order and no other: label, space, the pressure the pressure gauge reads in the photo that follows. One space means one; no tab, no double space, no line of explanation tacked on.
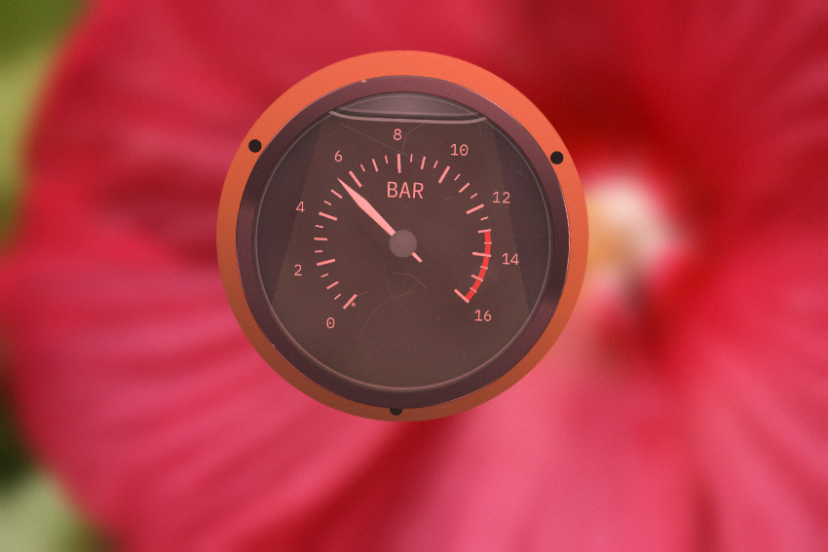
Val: 5.5 bar
